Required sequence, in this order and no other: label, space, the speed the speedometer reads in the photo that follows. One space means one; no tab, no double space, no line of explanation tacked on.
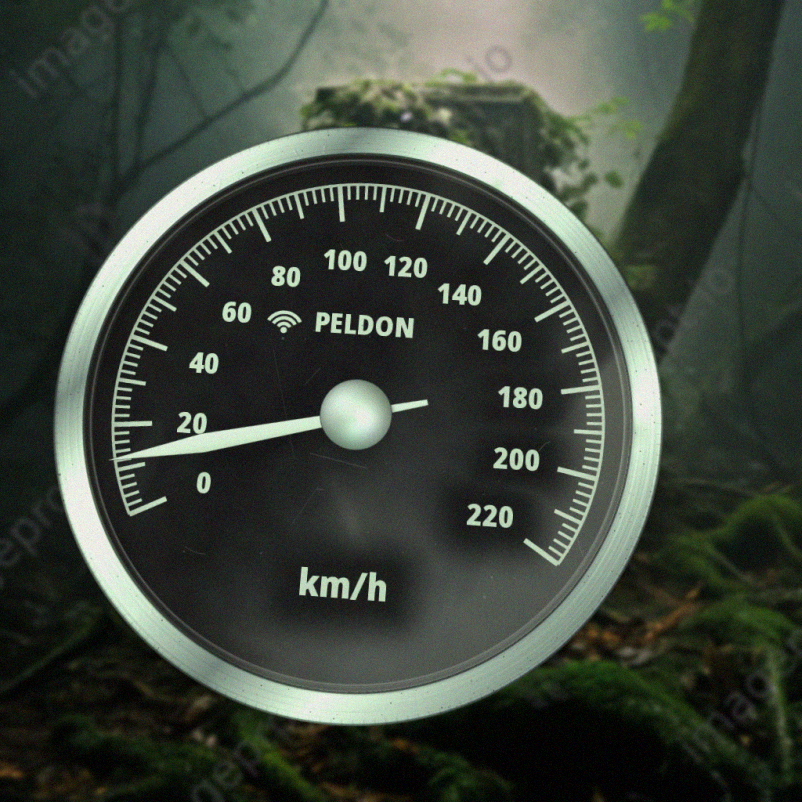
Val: 12 km/h
